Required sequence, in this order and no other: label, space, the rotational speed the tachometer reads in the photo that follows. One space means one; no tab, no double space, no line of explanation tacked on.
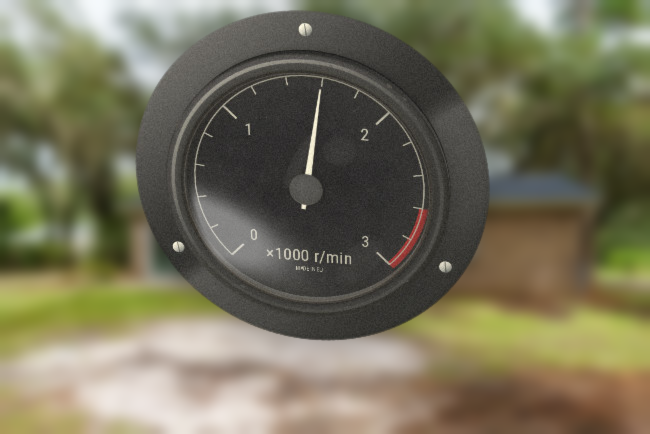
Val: 1600 rpm
